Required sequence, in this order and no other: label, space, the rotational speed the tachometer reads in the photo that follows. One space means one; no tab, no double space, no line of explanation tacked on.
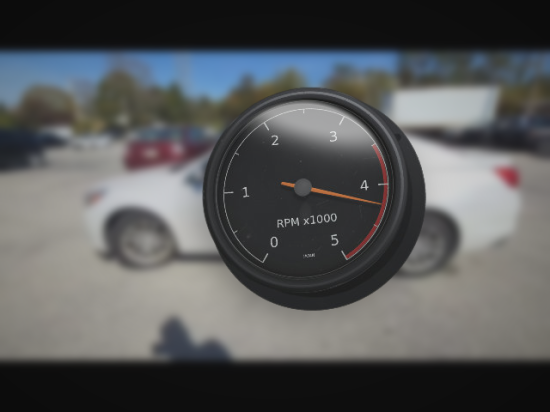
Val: 4250 rpm
